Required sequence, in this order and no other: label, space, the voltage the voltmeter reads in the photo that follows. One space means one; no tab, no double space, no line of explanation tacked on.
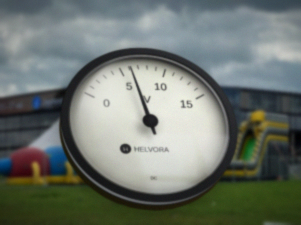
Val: 6 V
